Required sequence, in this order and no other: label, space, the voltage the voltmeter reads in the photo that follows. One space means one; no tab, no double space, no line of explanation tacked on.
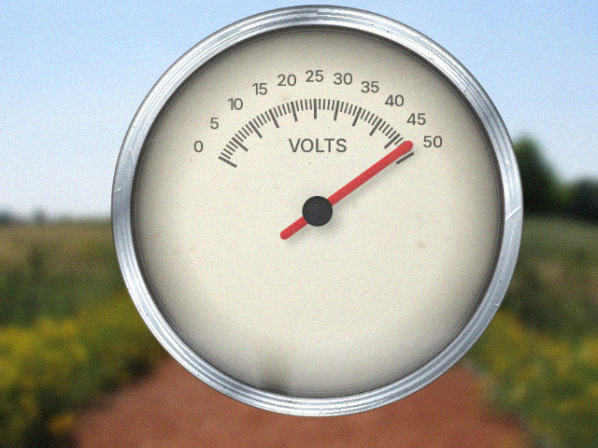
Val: 48 V
